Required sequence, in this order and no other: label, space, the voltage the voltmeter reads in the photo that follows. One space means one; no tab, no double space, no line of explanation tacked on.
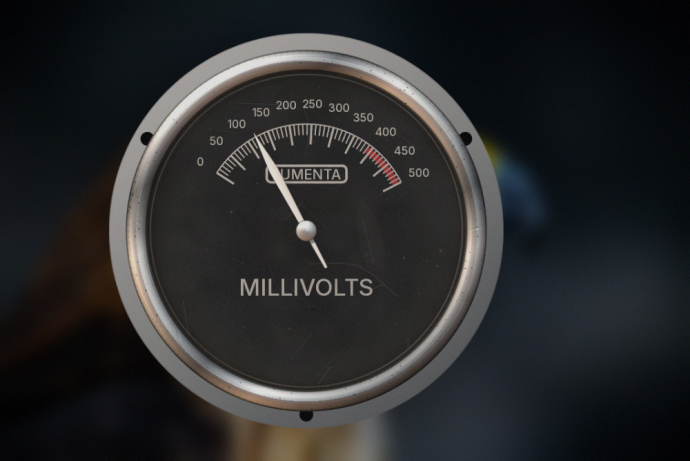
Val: 120 mV
